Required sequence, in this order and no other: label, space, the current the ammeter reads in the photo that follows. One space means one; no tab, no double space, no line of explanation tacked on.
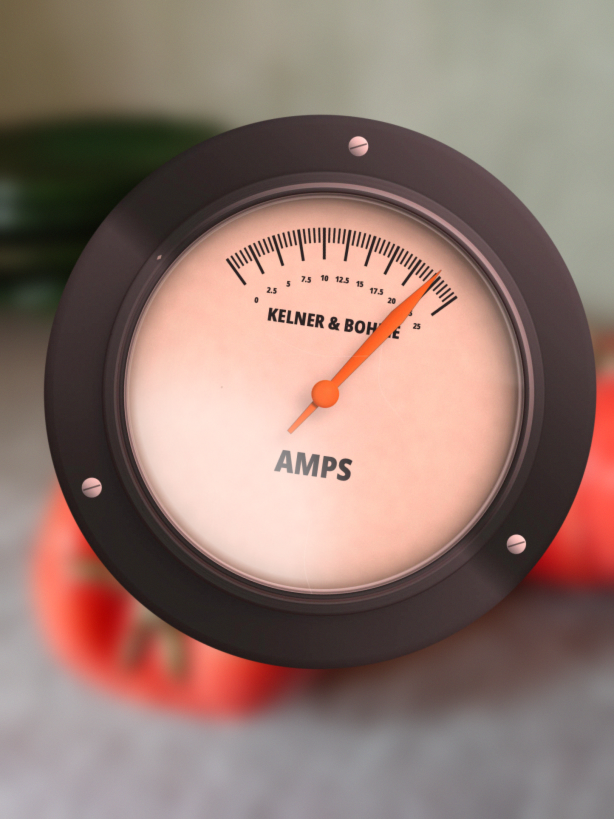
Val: 22 A
